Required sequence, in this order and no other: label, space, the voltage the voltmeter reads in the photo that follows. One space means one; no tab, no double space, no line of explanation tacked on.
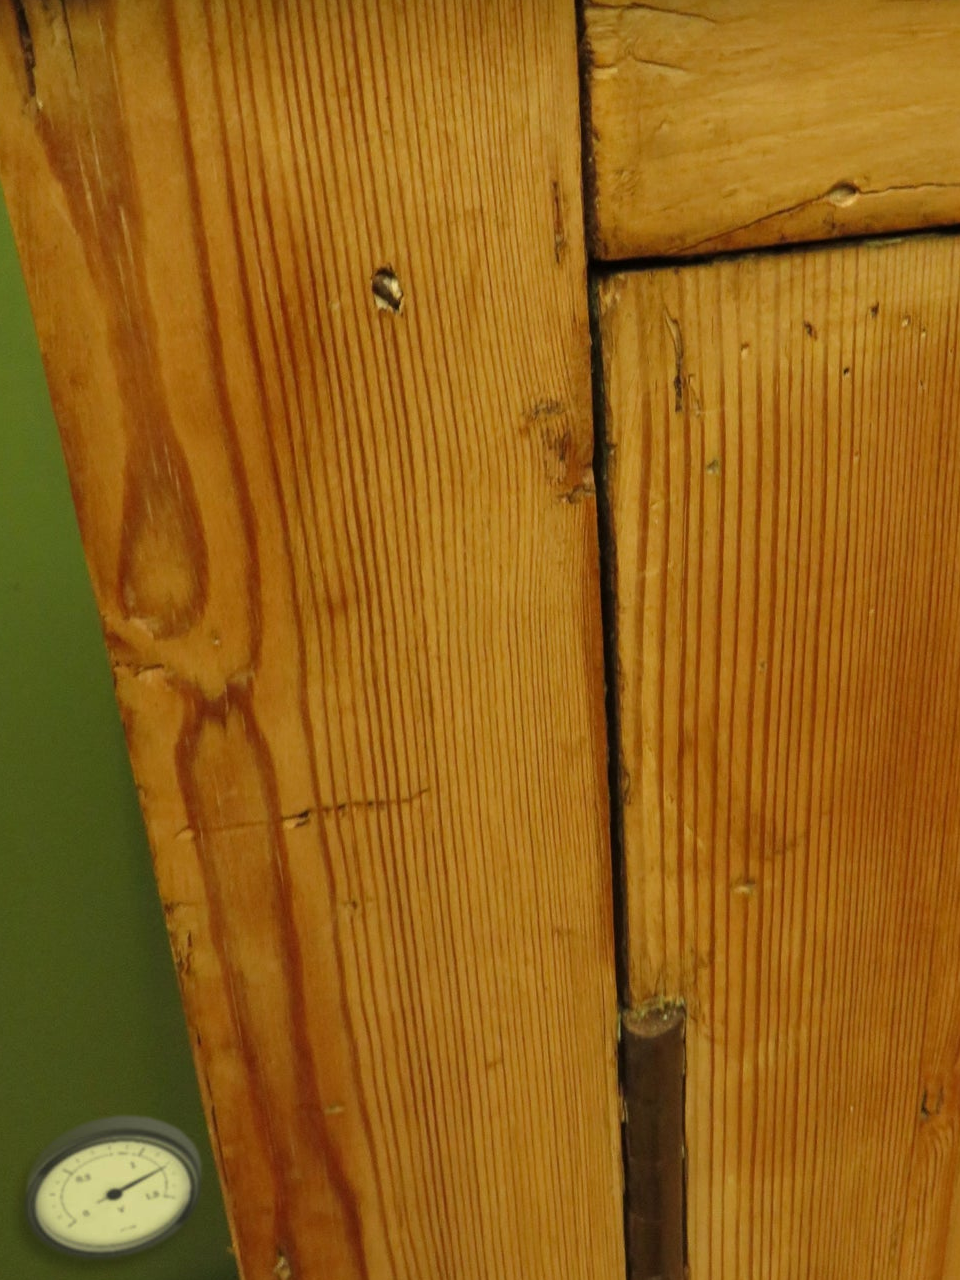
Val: 1.2 V
